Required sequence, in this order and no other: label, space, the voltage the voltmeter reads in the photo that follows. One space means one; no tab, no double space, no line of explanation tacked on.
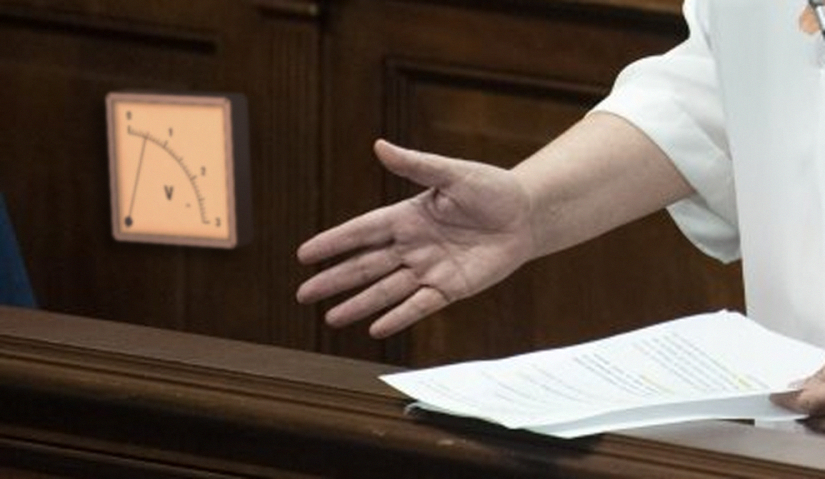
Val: 0.5 V
